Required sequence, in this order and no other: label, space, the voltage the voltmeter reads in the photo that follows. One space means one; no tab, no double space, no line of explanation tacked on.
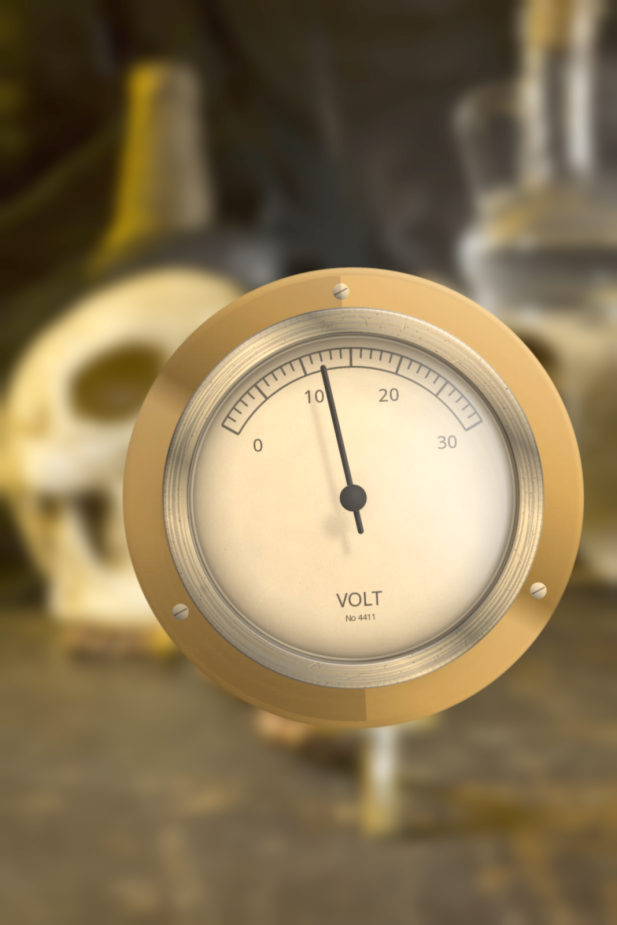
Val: 12 V
